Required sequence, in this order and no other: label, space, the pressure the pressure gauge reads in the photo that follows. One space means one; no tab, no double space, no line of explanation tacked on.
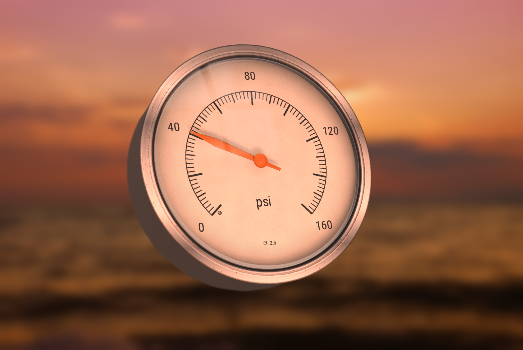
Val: 40 psi
